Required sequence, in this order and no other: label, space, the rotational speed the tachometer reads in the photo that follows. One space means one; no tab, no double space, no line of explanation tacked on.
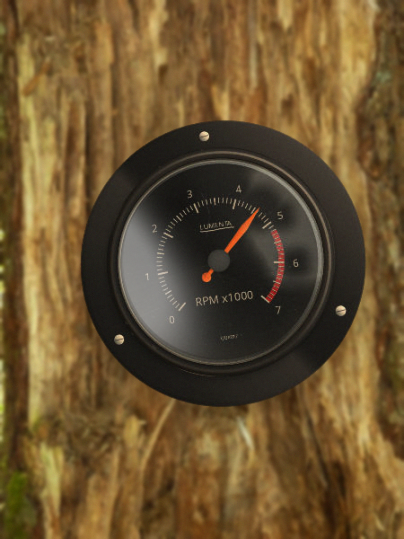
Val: 4600 rpm
